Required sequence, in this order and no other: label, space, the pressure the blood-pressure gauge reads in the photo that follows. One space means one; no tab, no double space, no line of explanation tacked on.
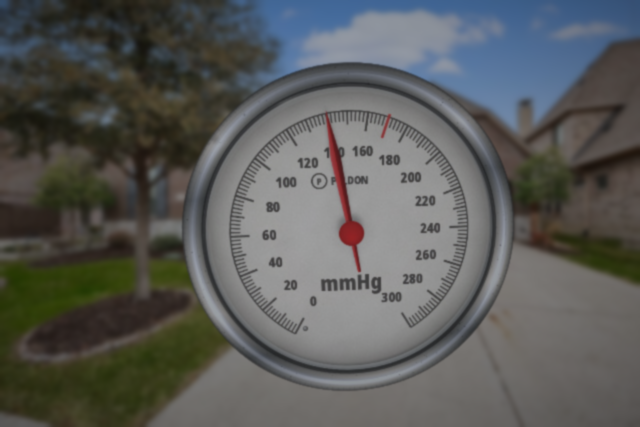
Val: 140 mmHg
